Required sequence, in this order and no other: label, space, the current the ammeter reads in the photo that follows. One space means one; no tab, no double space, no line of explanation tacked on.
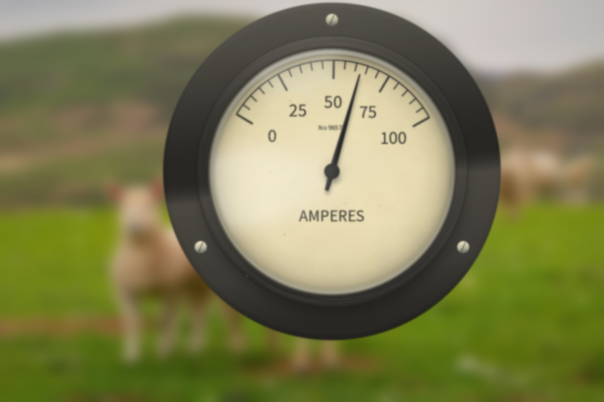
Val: 62.5 A
